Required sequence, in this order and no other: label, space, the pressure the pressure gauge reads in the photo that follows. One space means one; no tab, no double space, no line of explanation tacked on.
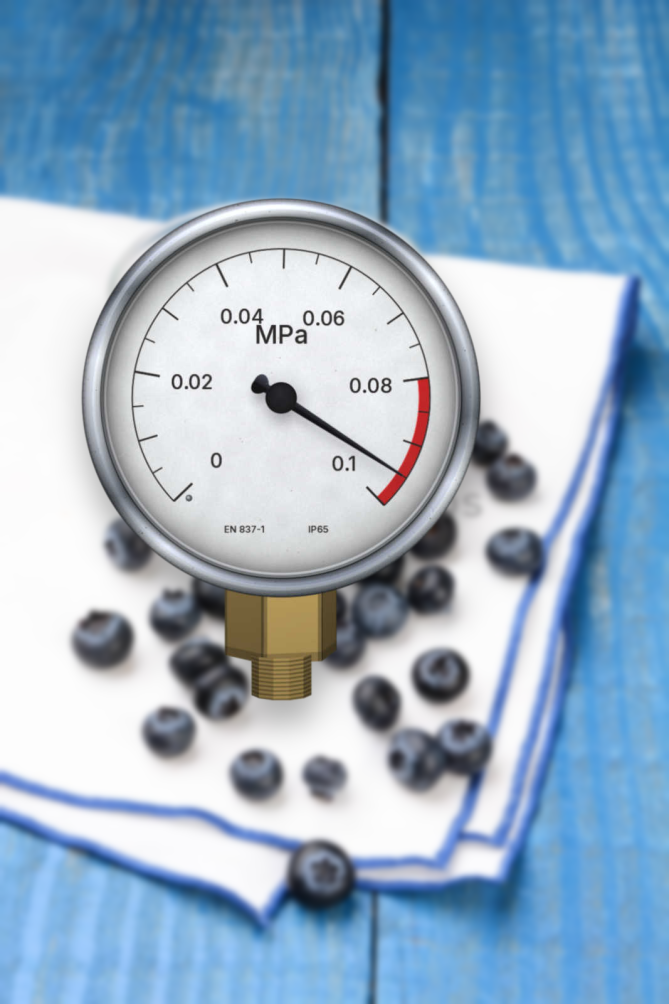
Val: 0.095 MPa
